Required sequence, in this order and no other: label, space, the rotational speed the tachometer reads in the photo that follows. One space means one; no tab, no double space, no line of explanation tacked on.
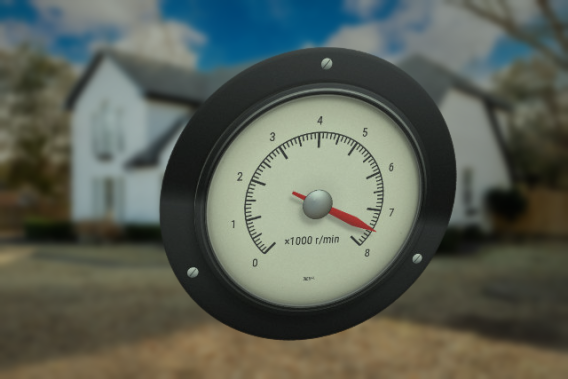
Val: 7500 rpm
